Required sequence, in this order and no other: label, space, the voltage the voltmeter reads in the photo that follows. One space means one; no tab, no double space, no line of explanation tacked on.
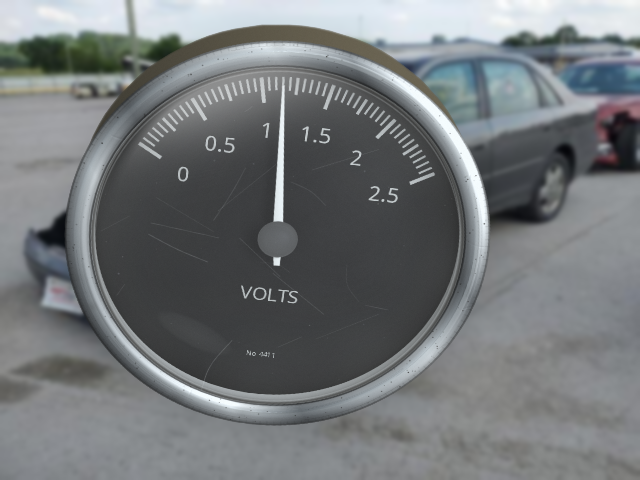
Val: 1.15 V
